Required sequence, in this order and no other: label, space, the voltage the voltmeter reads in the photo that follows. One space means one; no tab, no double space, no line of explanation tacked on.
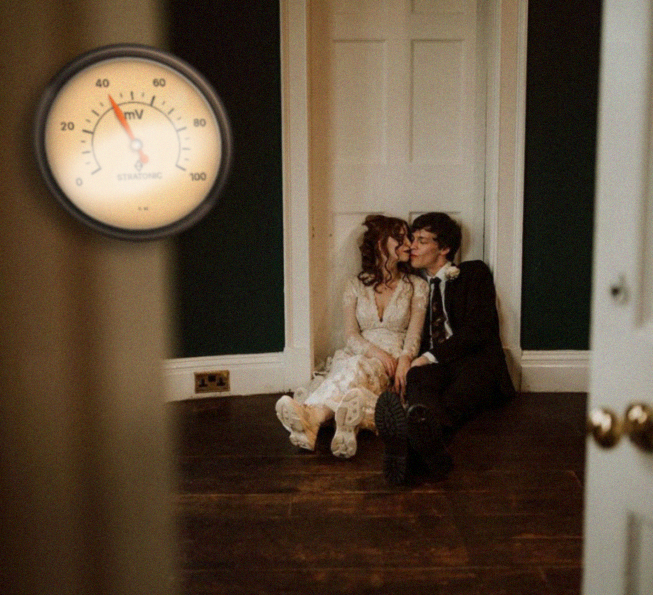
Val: 40 mV
